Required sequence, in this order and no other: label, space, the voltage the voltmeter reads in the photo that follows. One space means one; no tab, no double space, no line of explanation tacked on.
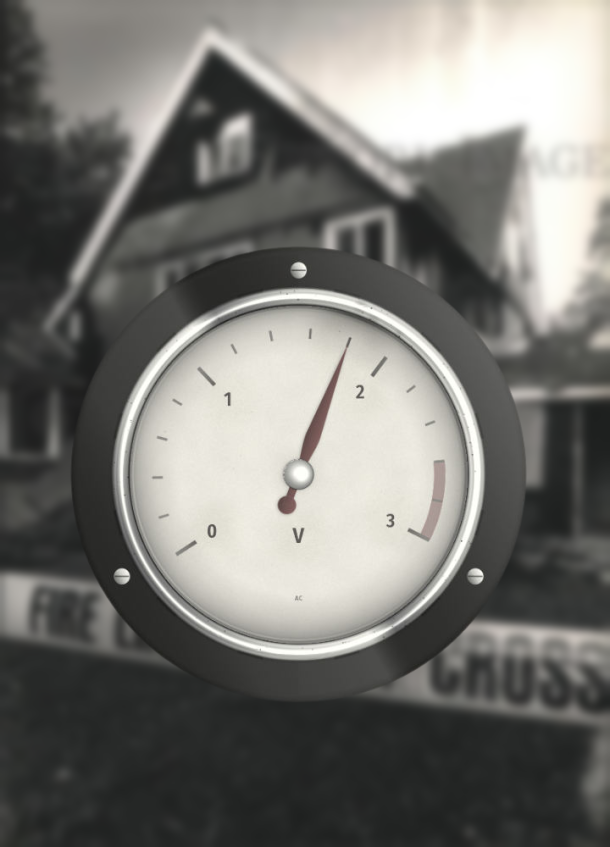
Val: 1.8 V
